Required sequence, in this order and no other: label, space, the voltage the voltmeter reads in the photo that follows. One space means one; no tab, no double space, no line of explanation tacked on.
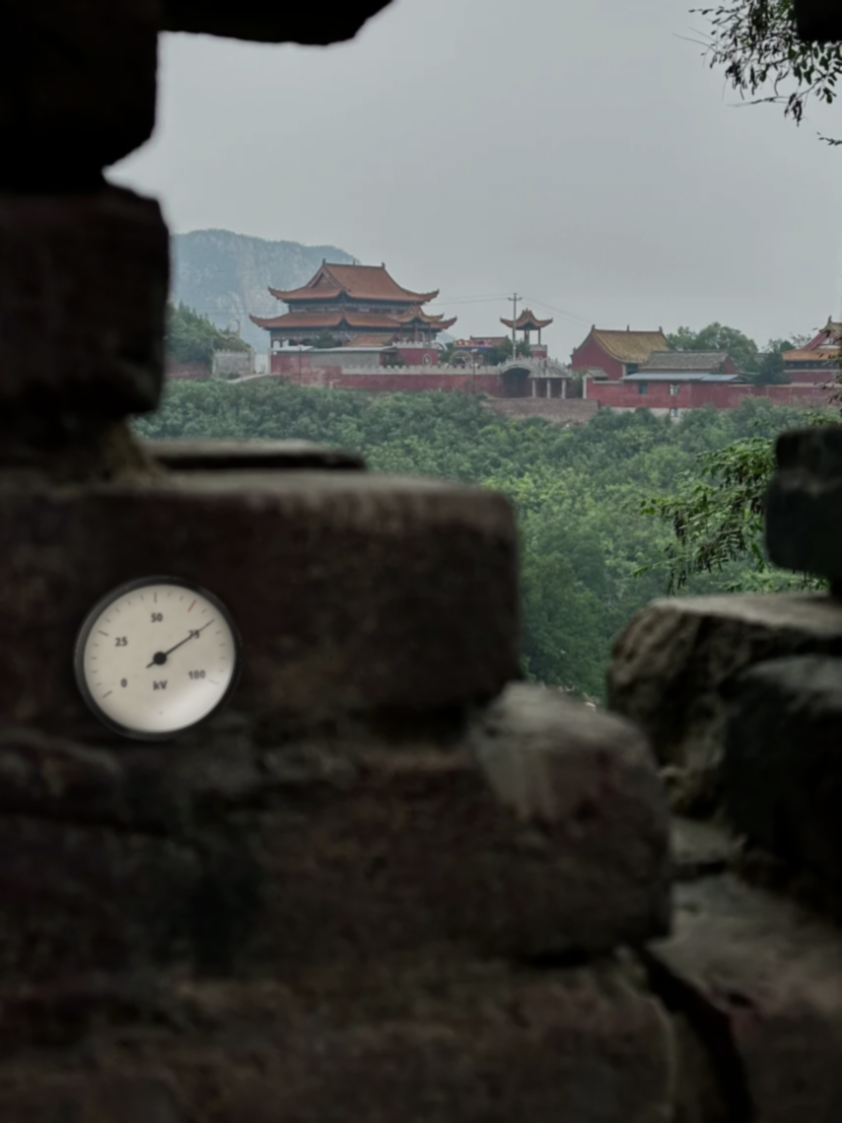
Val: 75 kV
